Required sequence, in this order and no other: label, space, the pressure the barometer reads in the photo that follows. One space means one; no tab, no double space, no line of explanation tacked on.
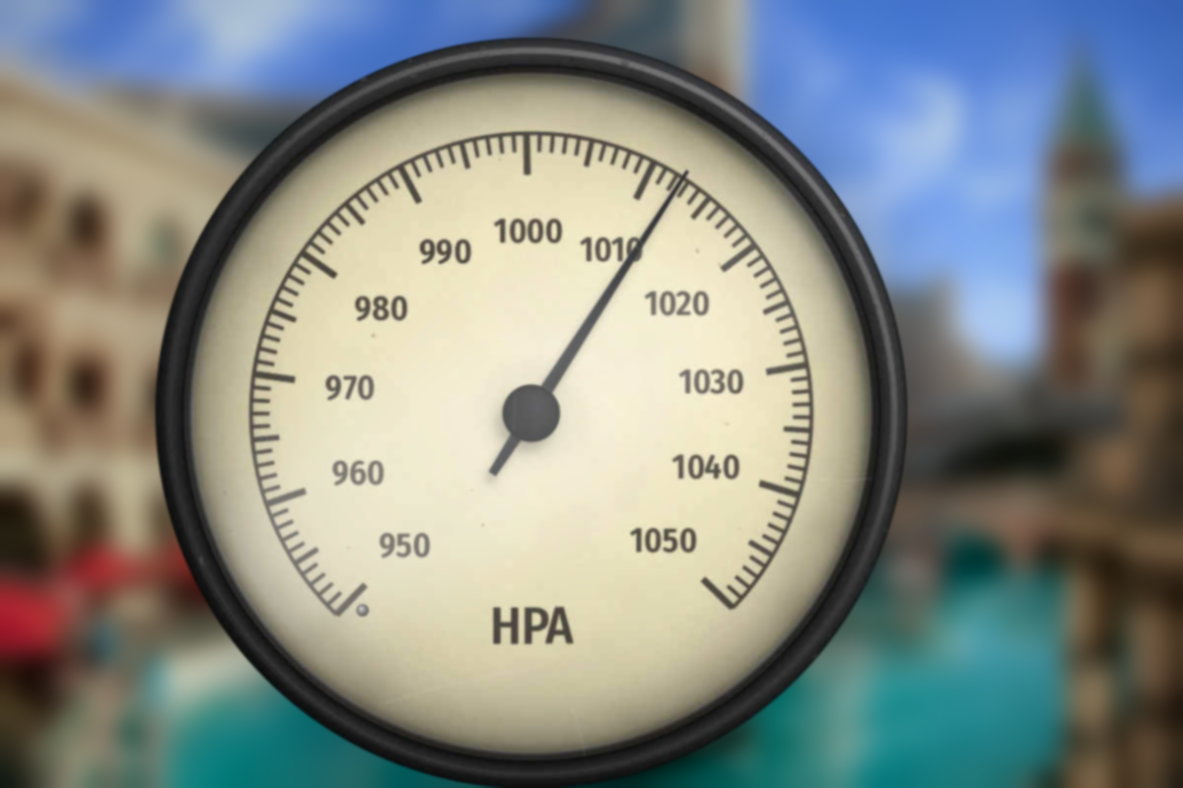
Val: 1012.5 hPa
